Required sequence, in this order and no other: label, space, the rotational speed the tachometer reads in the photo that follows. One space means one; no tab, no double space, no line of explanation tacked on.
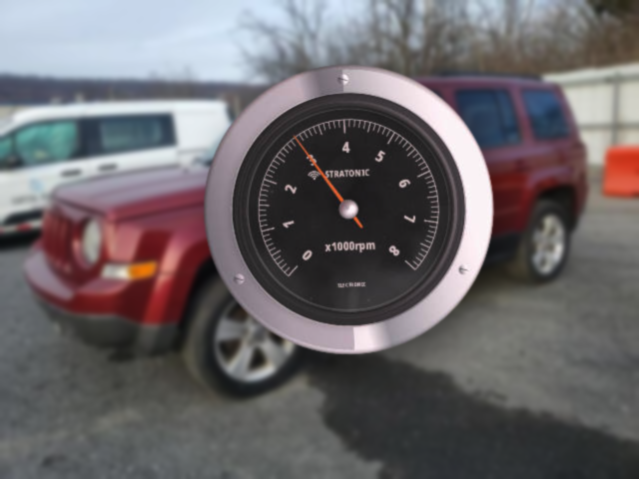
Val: 3000 rpm
